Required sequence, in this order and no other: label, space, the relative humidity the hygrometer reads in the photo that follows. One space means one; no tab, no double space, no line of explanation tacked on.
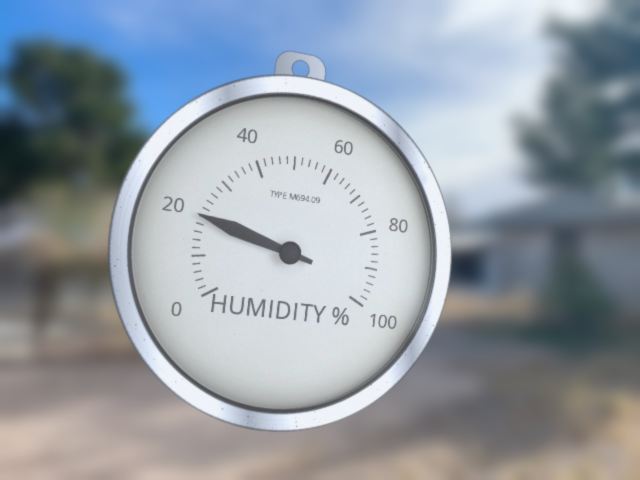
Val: 20 %
